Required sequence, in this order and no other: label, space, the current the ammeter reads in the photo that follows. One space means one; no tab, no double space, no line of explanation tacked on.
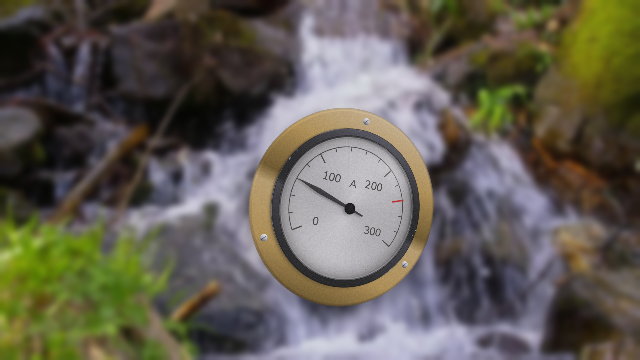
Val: 60 A
